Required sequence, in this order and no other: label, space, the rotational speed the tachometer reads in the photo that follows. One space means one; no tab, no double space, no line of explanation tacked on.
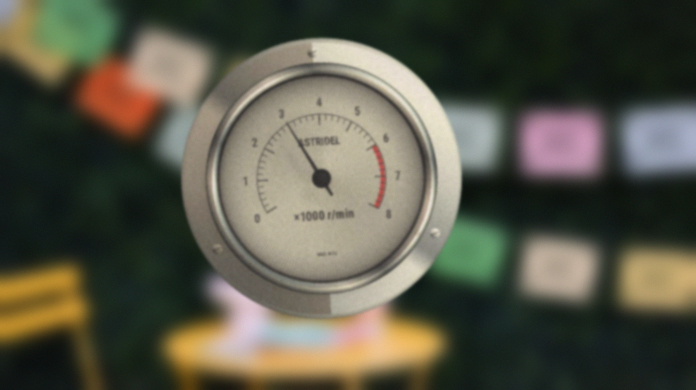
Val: 3000 rpm
